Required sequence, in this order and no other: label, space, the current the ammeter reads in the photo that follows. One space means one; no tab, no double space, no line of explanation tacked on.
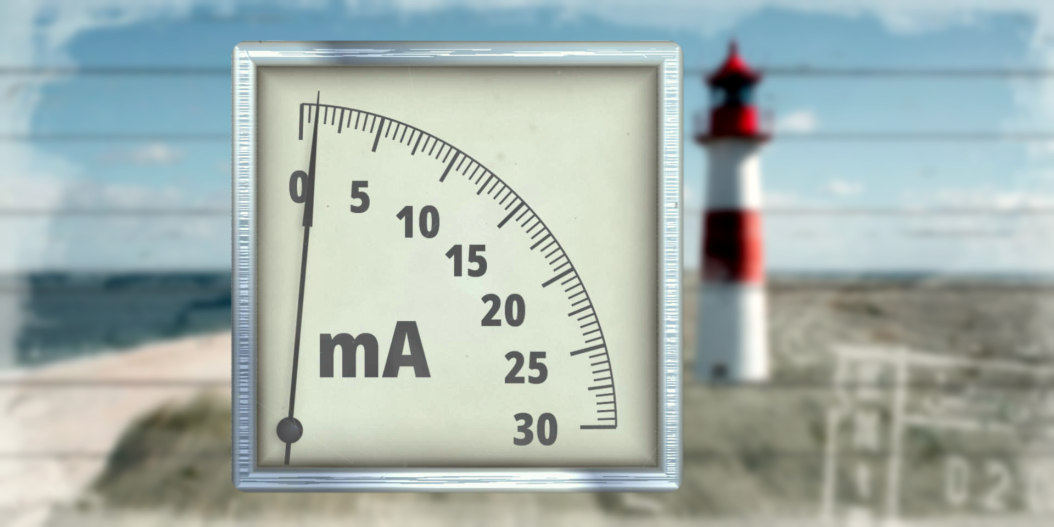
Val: 1 mA
